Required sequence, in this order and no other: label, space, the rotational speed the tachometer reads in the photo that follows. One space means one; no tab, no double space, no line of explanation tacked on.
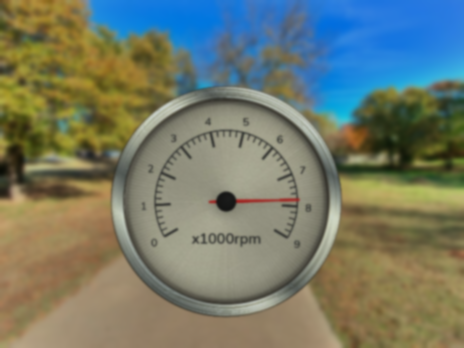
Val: 7800 rpm
